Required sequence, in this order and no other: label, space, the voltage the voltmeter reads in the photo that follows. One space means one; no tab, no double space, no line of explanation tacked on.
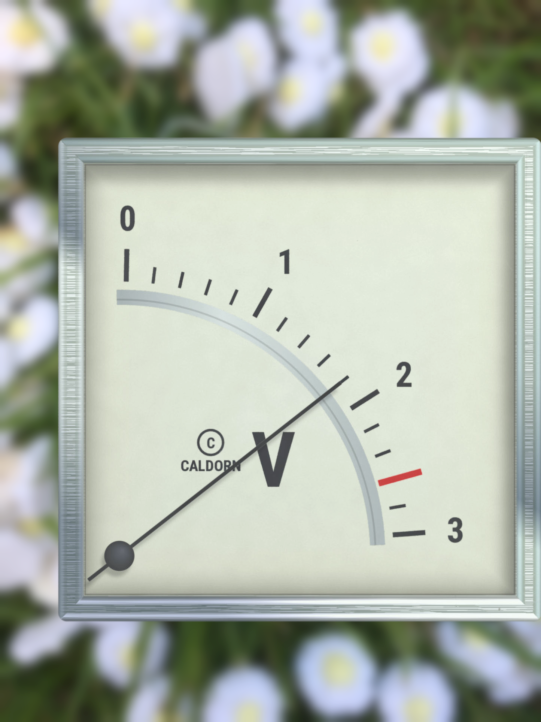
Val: 1.8 V
